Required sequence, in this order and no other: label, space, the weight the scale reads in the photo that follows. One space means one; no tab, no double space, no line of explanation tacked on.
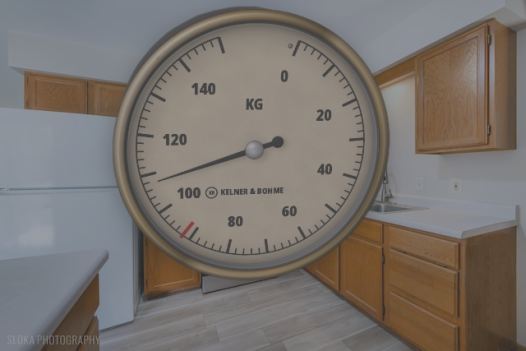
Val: 108 kg
